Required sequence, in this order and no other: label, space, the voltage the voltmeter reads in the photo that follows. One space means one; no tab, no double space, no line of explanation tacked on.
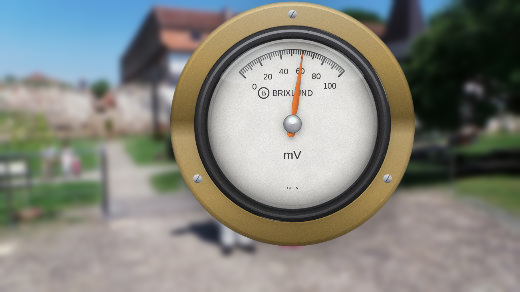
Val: 60 mV
